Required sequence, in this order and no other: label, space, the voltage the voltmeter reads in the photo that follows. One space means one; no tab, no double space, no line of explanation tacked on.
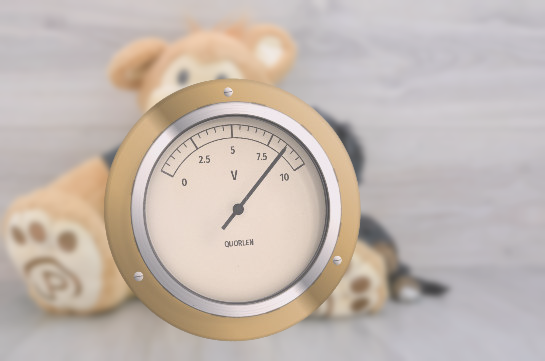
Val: 8.5 V
